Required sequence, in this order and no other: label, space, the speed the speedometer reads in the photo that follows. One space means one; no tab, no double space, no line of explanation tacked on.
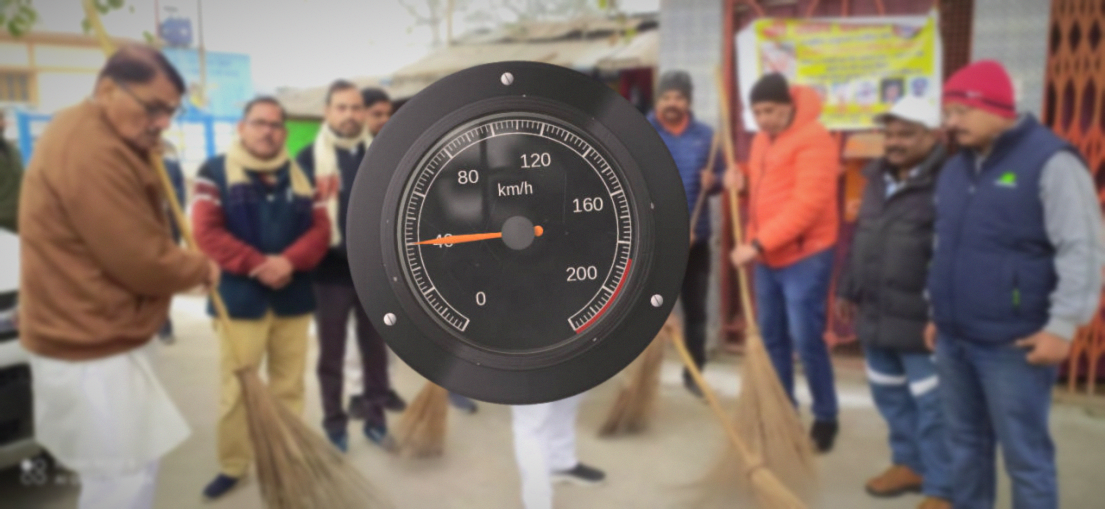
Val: 40 km/h
